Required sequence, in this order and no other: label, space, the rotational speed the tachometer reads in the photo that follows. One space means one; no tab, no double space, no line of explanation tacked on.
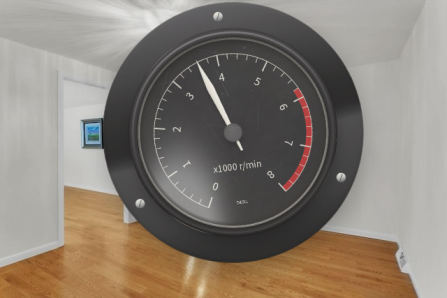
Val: 3600 rpm
